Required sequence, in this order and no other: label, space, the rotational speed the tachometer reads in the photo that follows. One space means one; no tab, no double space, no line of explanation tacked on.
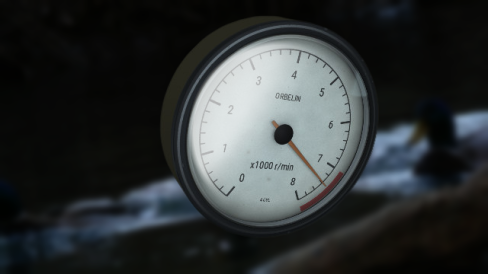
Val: 7400 rpm
